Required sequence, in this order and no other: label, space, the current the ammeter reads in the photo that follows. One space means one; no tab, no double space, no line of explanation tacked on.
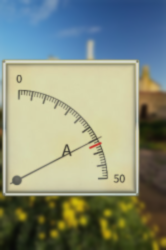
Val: 35 A
